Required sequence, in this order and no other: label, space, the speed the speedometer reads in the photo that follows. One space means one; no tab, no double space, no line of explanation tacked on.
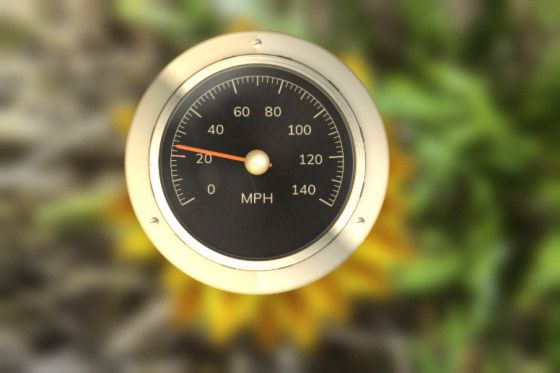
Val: 24 mph
